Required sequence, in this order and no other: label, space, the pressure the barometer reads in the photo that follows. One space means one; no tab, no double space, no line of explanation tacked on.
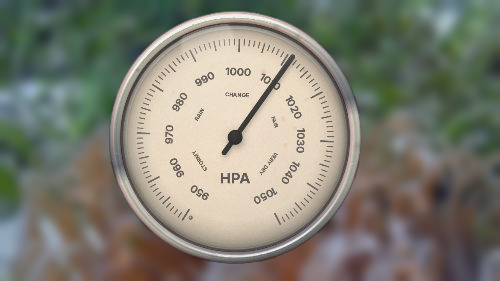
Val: 1011 hPa
